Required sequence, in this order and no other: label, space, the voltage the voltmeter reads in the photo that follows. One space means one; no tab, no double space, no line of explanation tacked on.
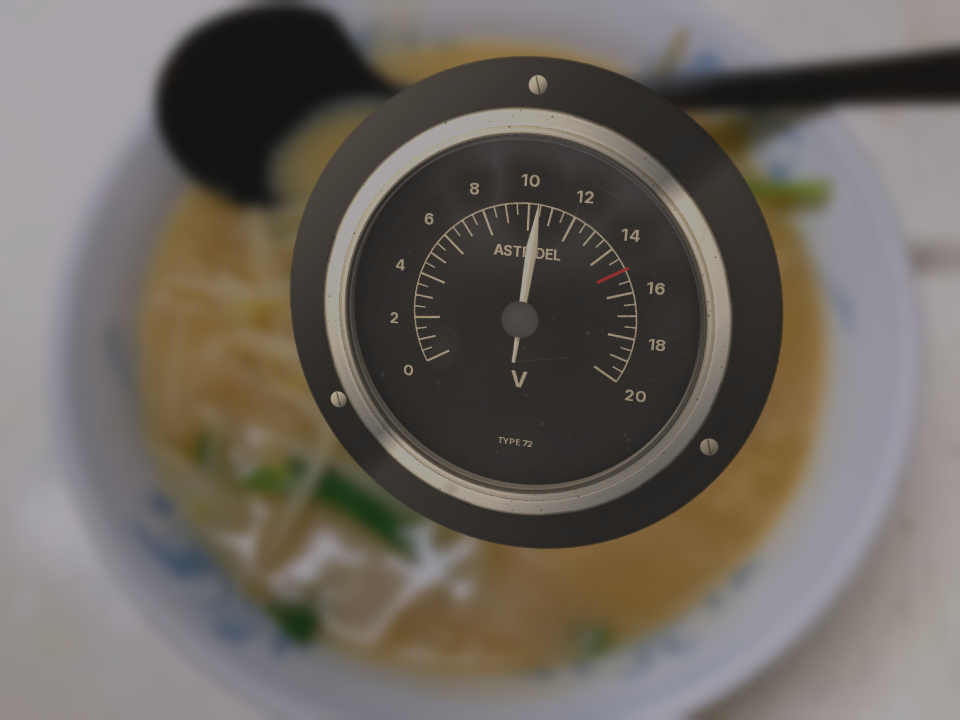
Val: 10.5 V
